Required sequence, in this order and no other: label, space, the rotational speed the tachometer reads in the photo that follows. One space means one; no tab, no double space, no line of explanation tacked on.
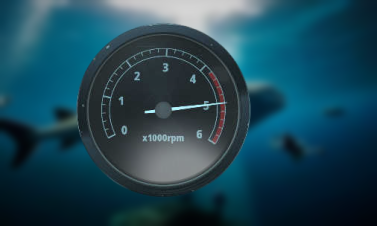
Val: 5000 rpm
